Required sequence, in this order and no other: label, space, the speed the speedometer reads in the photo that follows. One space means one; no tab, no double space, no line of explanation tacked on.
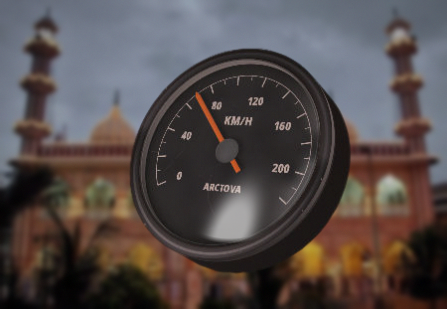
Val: 70 km/h
